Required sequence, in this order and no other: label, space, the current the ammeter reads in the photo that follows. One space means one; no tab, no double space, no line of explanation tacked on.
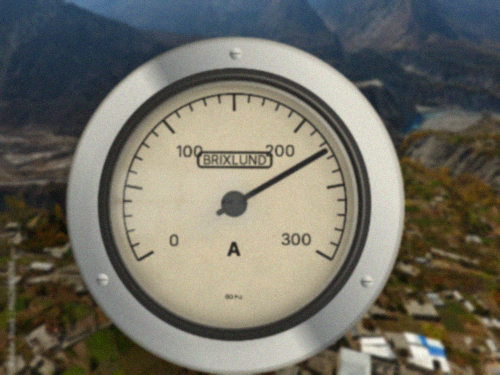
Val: 225 A
